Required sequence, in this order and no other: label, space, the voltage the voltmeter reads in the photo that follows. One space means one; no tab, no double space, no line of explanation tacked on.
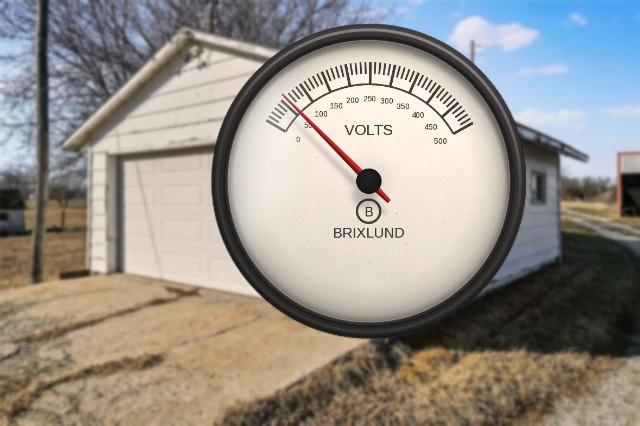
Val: 60 V
